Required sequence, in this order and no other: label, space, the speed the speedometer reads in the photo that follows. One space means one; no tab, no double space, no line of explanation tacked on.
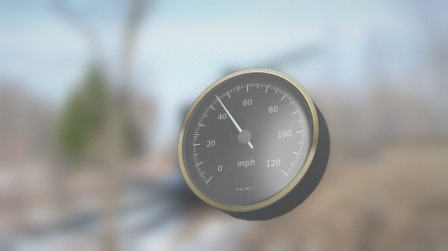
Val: 45 mph
